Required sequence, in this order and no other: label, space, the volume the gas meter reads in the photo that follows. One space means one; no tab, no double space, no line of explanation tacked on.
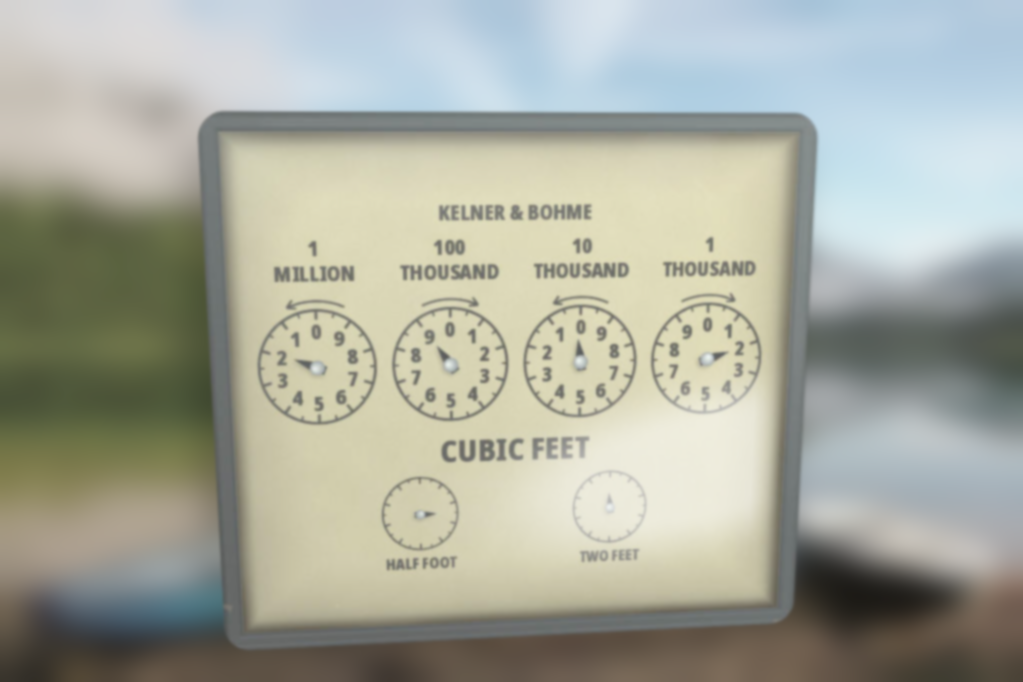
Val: 190200 ft³
